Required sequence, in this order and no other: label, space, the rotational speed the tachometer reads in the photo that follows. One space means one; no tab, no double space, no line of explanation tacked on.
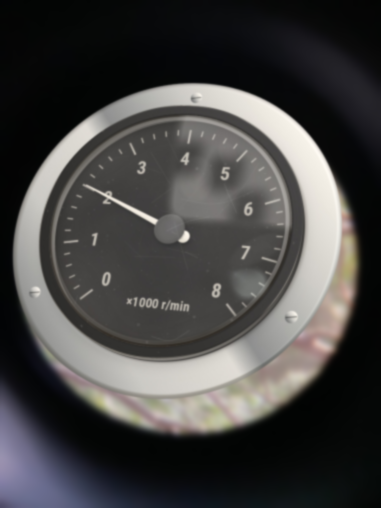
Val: 2000 rpm
